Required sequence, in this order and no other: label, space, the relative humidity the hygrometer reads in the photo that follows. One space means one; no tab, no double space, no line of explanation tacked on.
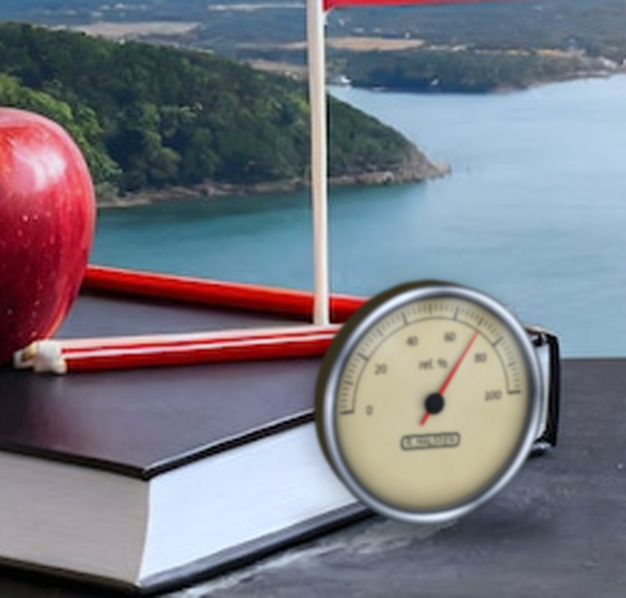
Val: 70 %
